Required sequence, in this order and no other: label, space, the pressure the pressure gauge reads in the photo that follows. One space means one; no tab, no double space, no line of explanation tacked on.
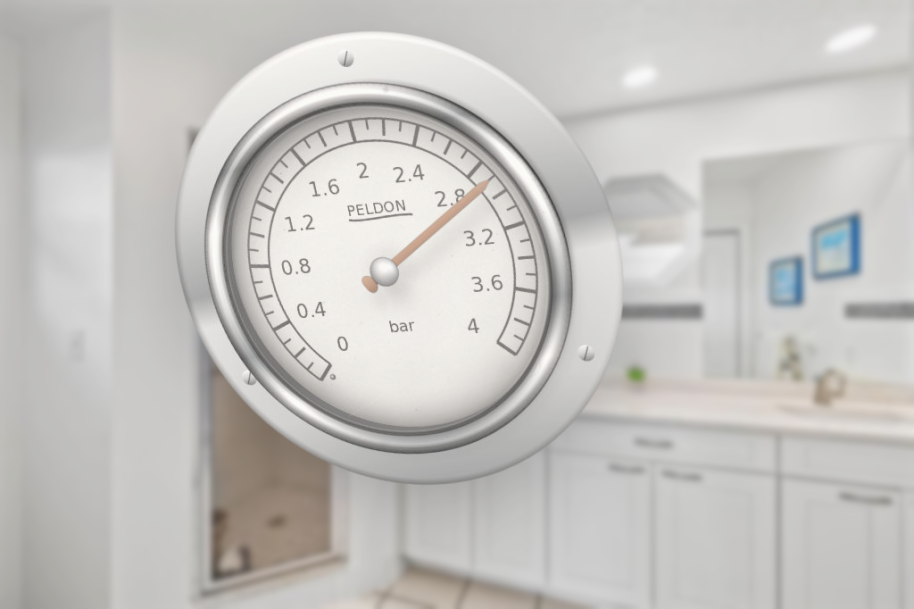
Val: 2.9 bar
